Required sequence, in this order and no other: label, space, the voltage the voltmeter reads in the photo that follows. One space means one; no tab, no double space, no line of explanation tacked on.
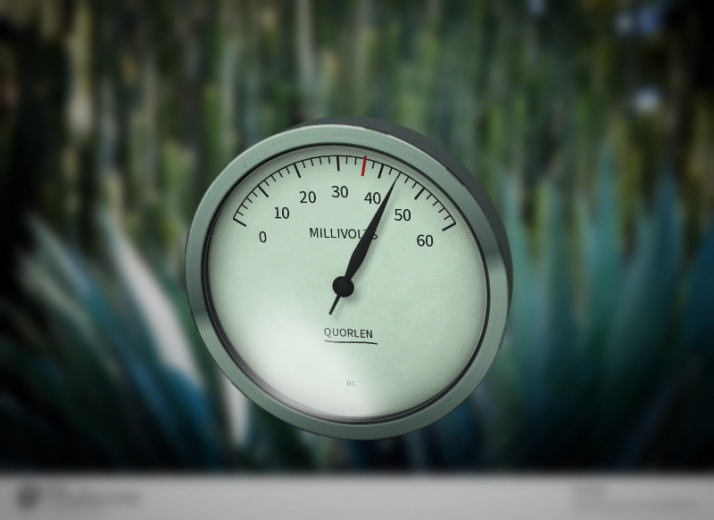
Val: 44 mV
